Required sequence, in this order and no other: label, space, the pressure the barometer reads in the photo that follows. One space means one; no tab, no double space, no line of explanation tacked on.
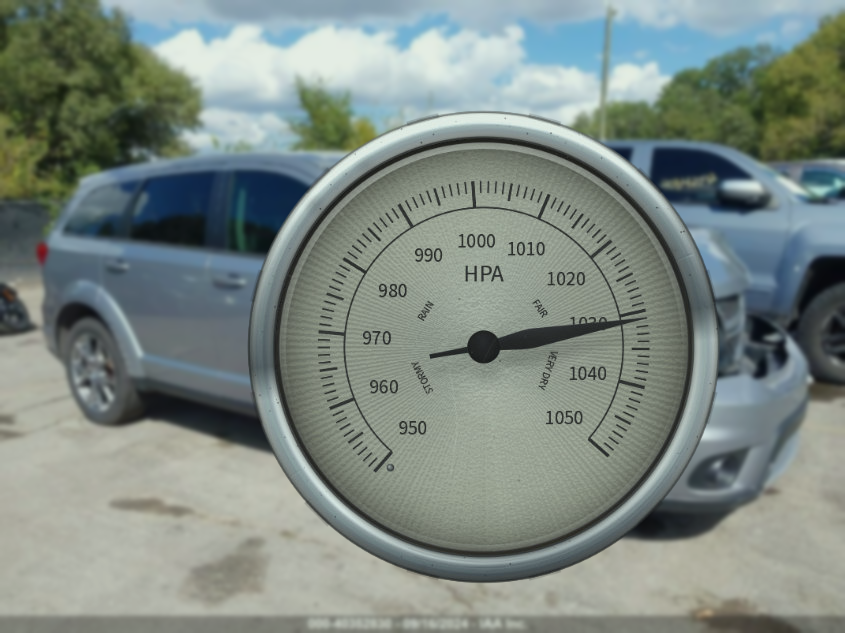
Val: 1031 hPa
